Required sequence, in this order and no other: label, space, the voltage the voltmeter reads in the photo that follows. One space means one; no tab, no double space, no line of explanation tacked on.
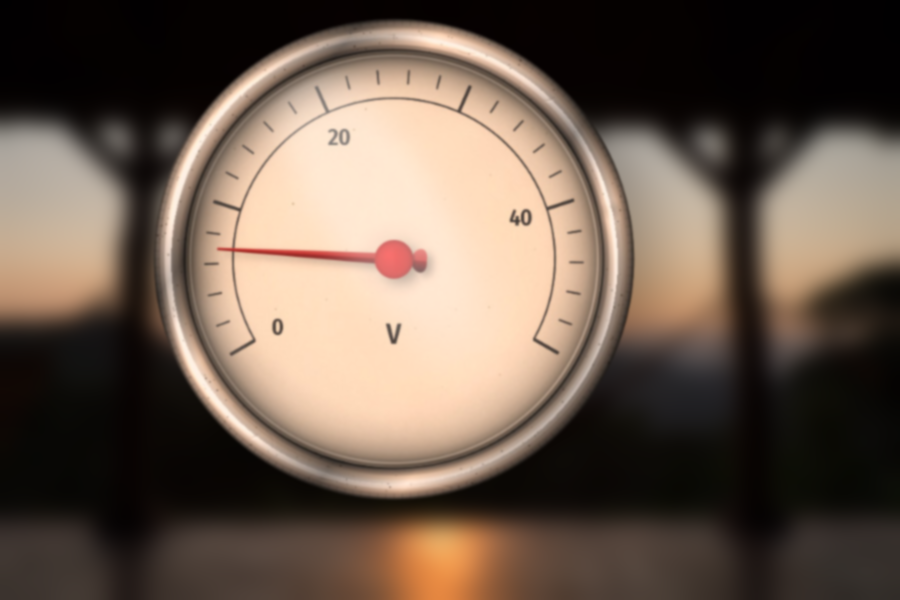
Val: 7 V
